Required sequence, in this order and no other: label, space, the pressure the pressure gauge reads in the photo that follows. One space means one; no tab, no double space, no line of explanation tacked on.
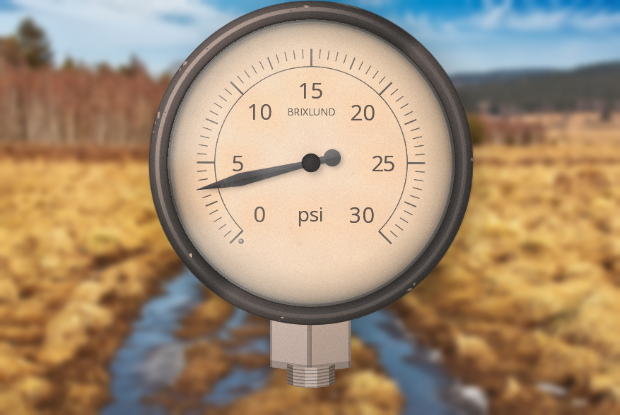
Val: 3.5 psi
